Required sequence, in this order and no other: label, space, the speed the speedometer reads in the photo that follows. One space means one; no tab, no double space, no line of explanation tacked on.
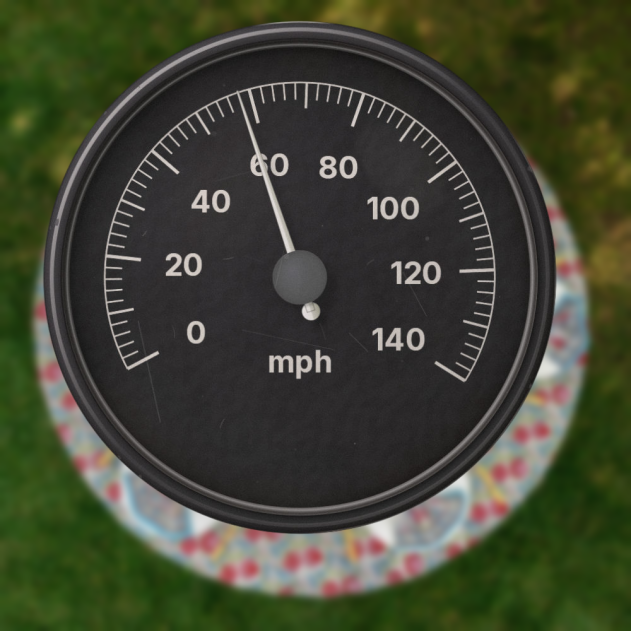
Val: 58 mph
